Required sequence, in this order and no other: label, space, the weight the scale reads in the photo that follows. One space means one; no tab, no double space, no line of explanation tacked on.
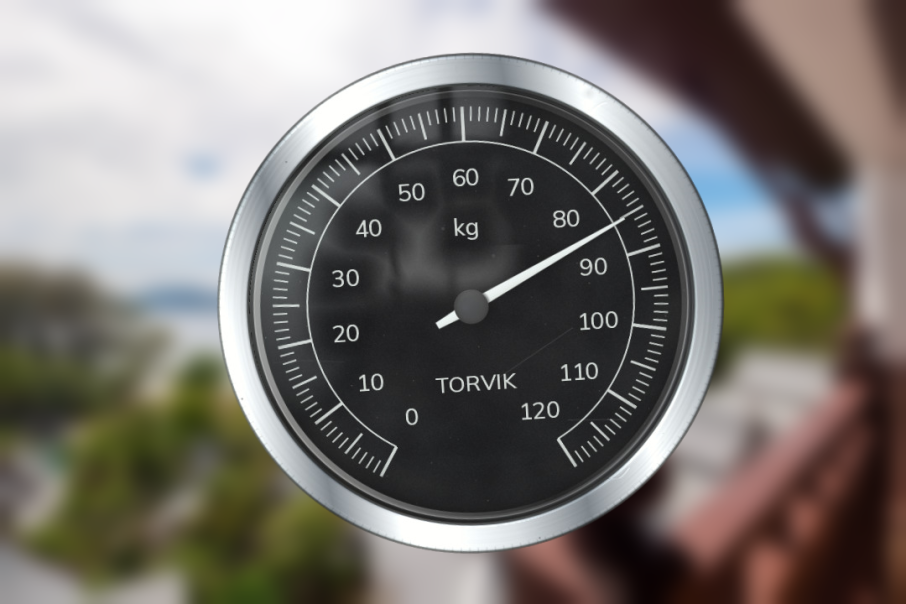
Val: 85 kg
